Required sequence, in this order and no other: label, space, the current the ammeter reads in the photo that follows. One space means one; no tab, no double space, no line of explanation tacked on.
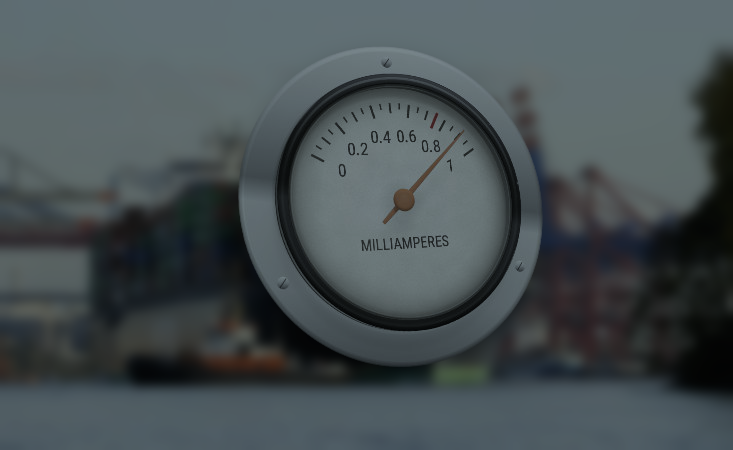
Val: 0.9 mA
